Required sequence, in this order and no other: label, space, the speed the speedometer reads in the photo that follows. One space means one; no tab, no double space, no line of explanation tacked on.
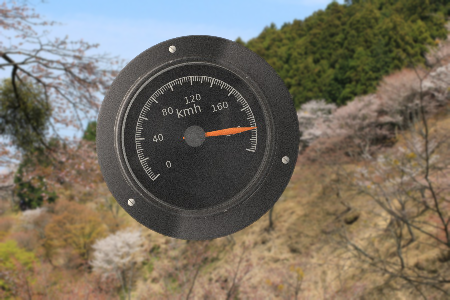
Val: 200 km/h
